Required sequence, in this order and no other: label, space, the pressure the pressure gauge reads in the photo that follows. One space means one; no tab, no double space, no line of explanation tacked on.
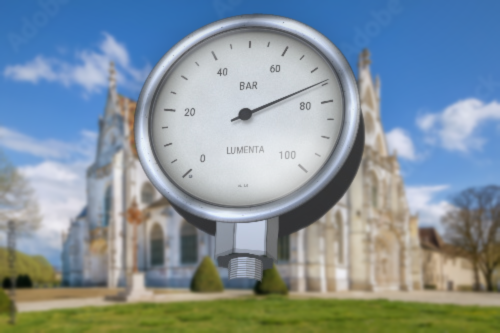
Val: 75 bar
